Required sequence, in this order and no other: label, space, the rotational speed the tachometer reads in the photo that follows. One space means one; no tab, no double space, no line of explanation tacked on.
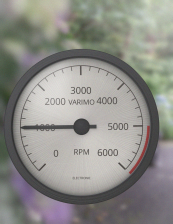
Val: 1000 rpm
